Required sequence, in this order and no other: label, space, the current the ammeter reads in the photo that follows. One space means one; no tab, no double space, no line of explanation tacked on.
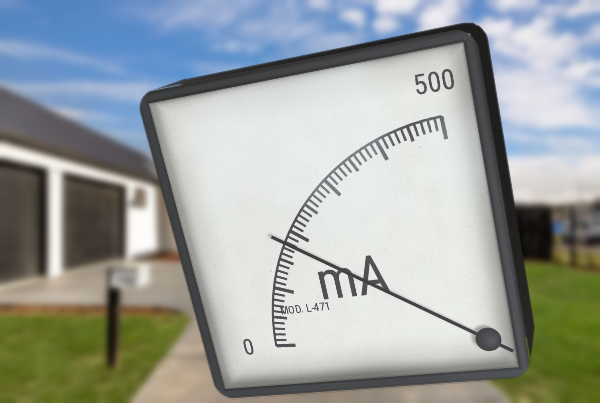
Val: 180 mA
